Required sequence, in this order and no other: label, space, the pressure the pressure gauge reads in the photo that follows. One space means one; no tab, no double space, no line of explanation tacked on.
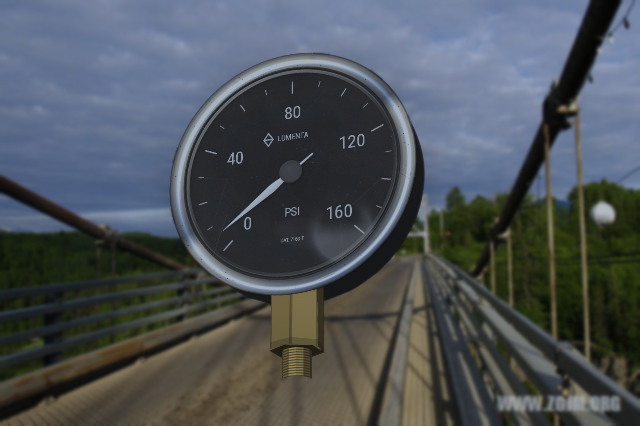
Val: 5 psi
